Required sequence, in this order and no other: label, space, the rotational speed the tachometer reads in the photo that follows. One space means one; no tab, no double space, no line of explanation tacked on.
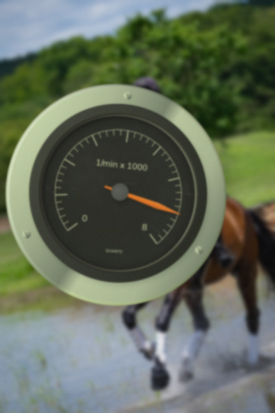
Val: 7000 rpm
